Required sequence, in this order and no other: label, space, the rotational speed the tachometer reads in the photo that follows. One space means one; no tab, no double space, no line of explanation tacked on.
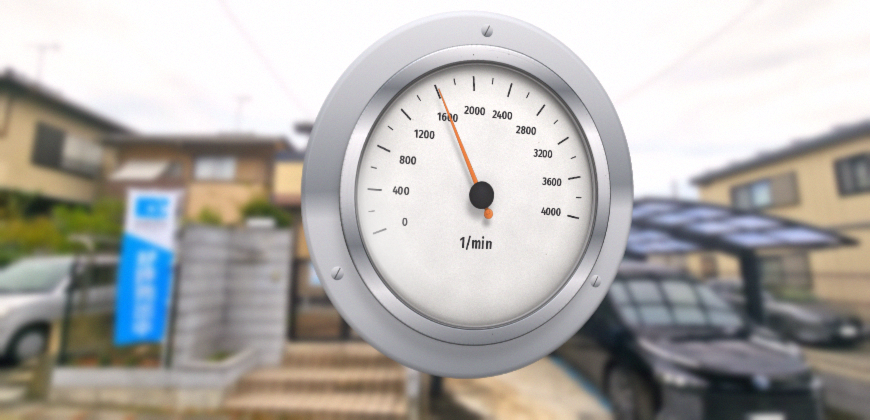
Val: 1600 rpm
